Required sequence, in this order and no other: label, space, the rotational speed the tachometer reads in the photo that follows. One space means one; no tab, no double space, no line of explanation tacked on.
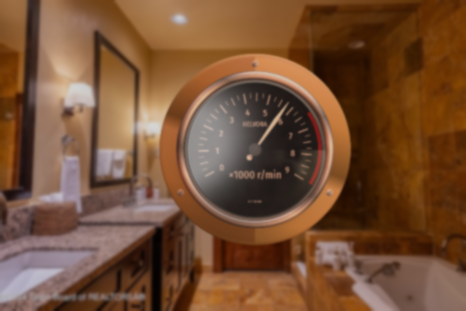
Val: 5750 rpm
